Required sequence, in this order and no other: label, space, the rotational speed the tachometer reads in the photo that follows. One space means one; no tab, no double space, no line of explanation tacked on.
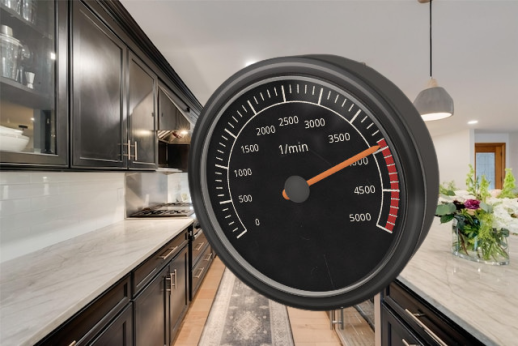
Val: 3950 rpm
